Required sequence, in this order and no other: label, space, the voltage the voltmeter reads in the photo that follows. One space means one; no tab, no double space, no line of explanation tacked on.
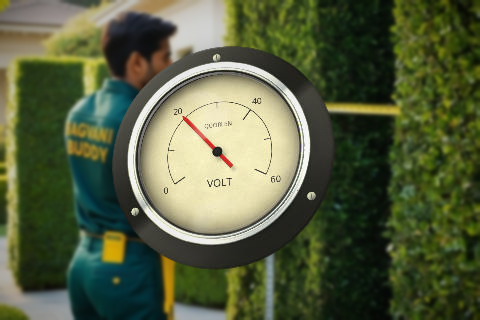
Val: 20 V
